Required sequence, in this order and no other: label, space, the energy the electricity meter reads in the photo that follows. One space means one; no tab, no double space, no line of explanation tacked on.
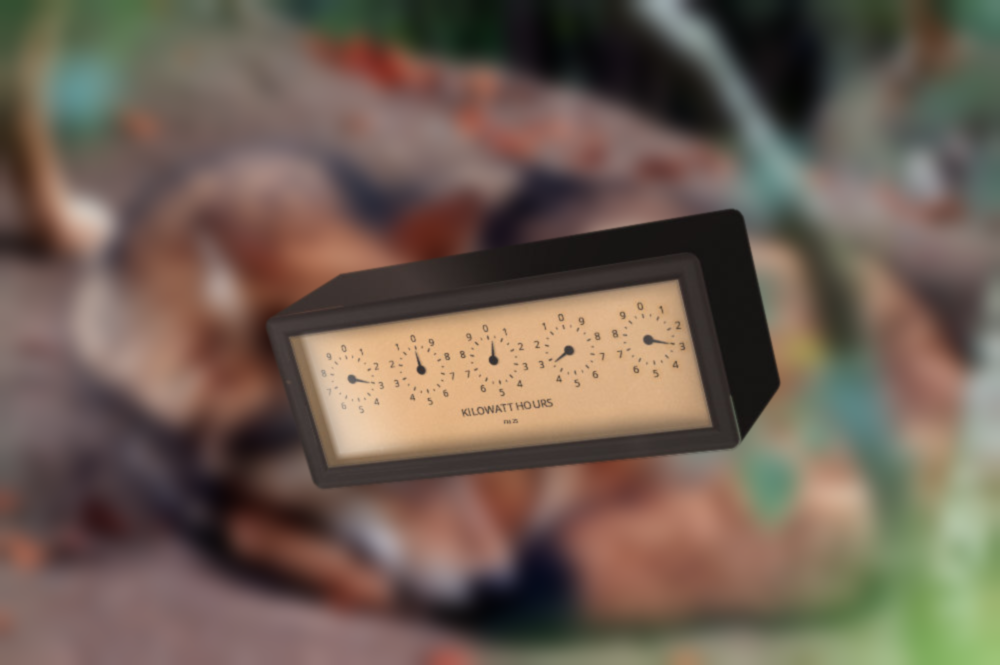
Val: 30033 kWh
